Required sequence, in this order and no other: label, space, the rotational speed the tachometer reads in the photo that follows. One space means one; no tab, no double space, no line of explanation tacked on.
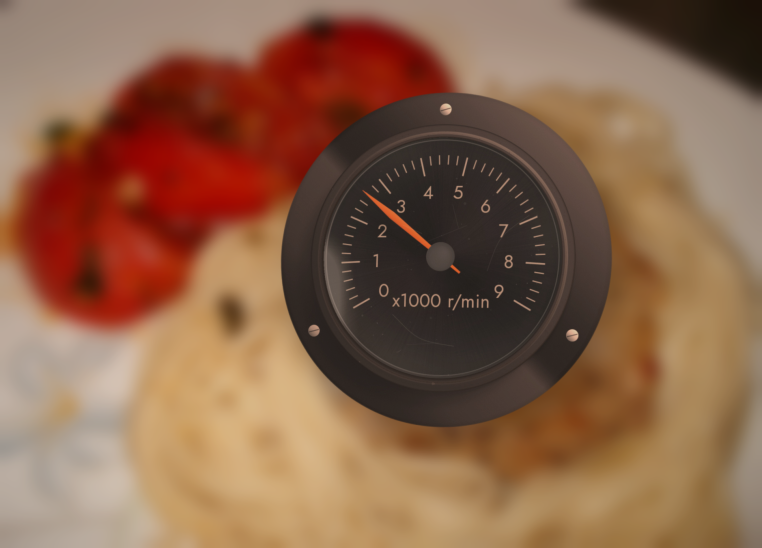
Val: 2600 rpm
